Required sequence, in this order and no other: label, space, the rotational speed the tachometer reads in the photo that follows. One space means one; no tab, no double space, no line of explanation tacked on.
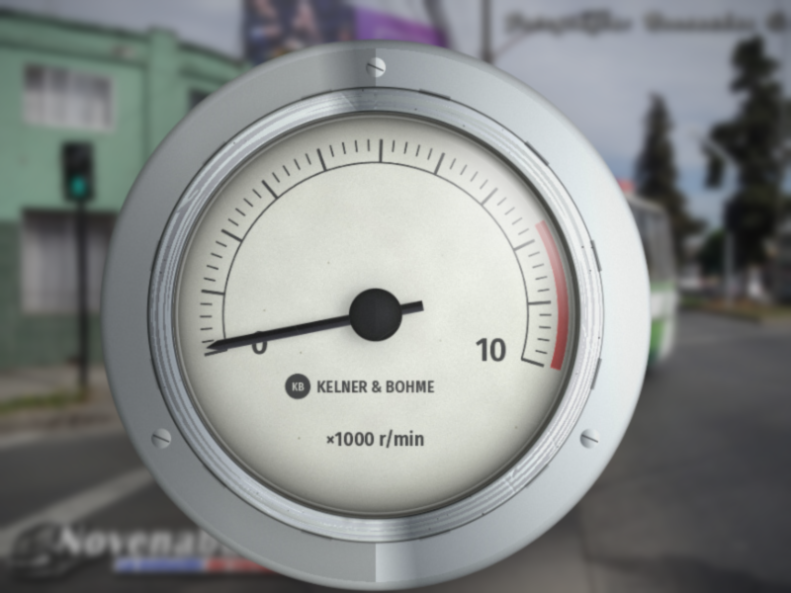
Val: 100 rpm
